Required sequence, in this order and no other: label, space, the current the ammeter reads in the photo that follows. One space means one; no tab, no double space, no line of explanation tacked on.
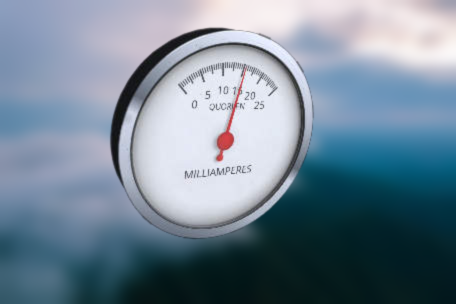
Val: 15 mA
